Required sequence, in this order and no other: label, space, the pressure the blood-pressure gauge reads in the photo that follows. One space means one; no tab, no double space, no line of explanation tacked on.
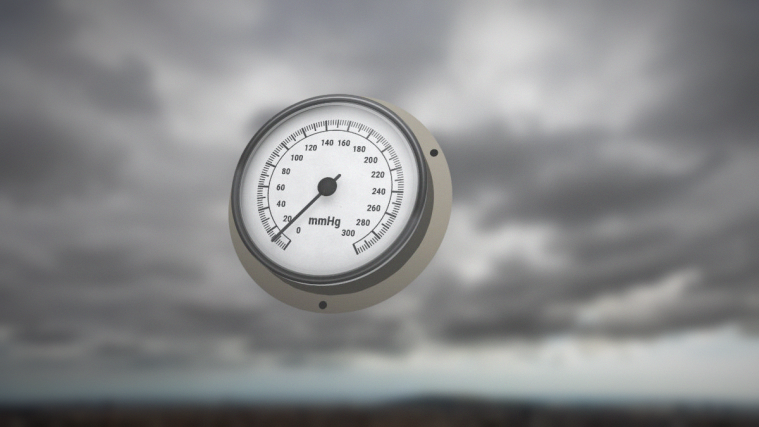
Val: 10 mmHg
